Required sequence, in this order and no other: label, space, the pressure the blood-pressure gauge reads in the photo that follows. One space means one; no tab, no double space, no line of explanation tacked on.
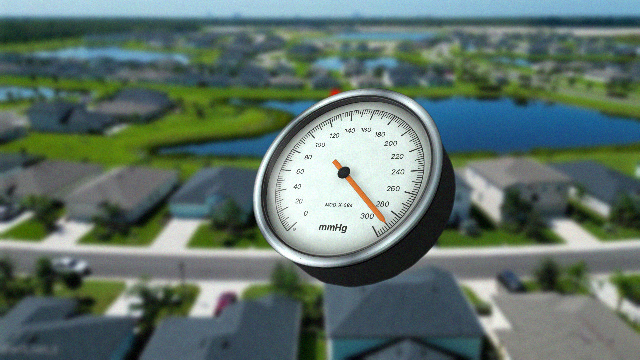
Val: 290 mmHg
